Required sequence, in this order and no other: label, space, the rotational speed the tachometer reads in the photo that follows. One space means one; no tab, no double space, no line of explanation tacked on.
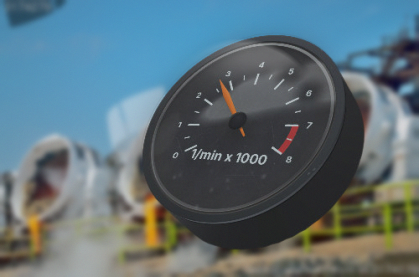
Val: 2750 rpm
